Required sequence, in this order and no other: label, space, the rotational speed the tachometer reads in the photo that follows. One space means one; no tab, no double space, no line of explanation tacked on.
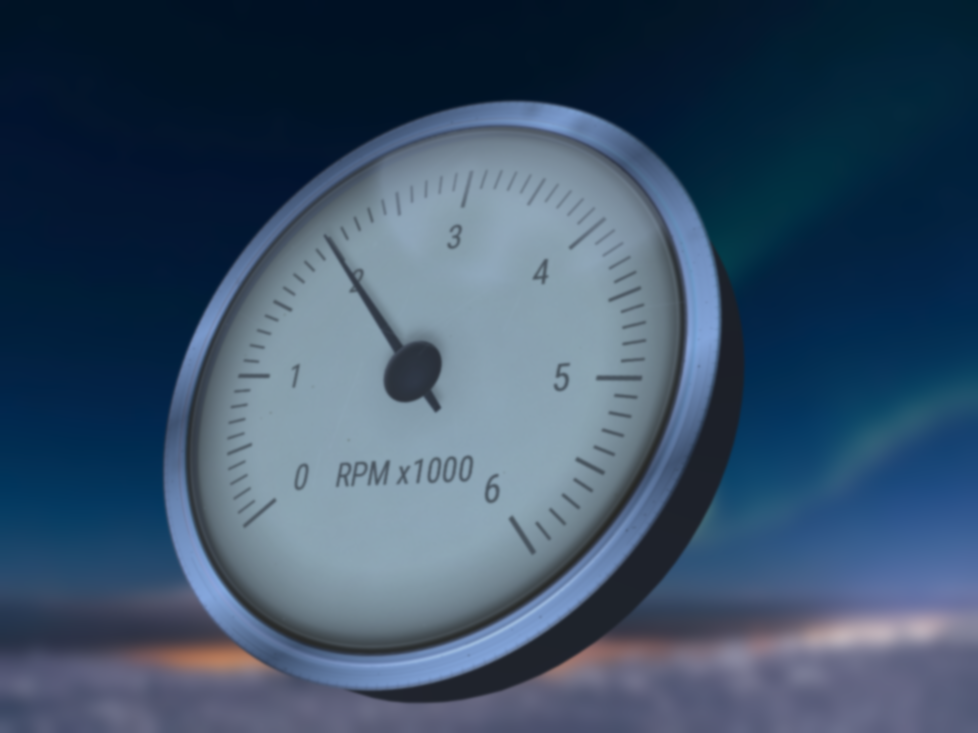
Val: 2000 rpm
